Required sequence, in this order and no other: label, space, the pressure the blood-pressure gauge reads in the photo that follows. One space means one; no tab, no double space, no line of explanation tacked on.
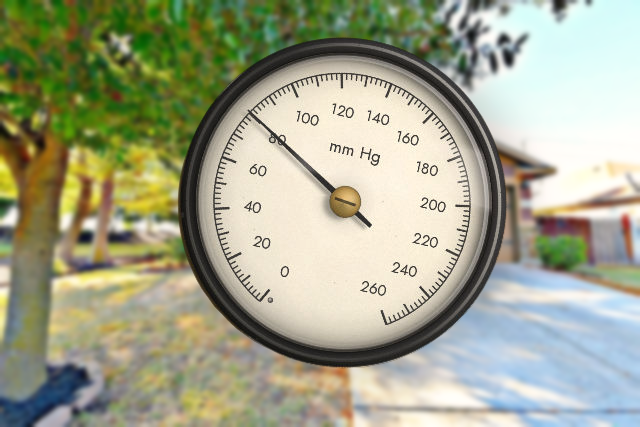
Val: 80 mmHg
